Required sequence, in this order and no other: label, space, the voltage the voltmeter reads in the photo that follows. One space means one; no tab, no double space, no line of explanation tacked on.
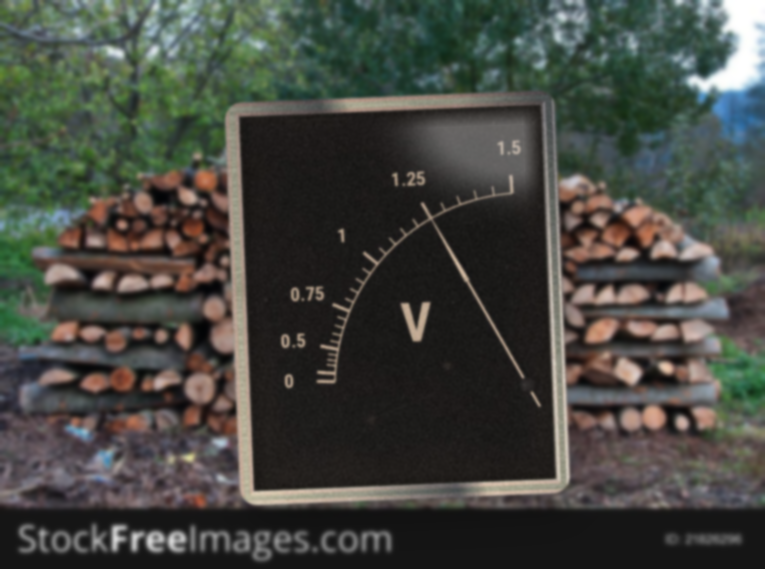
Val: 1.25 V
